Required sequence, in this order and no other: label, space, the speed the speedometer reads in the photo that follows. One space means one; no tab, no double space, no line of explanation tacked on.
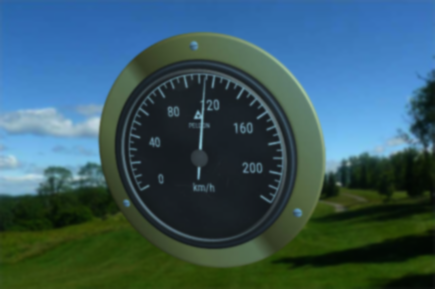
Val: 115 km/h
